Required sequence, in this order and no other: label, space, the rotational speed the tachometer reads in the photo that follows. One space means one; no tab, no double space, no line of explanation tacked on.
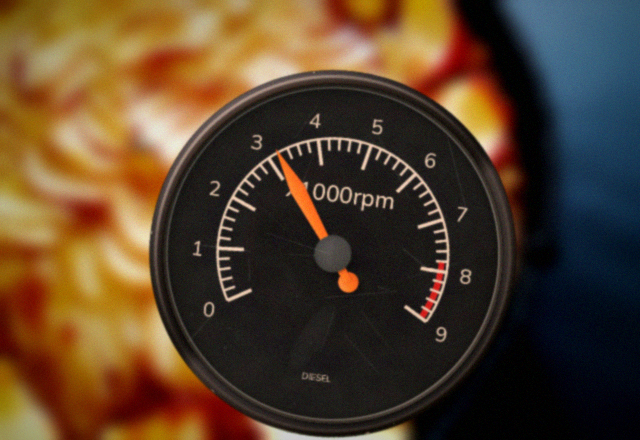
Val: 3200 rpm
